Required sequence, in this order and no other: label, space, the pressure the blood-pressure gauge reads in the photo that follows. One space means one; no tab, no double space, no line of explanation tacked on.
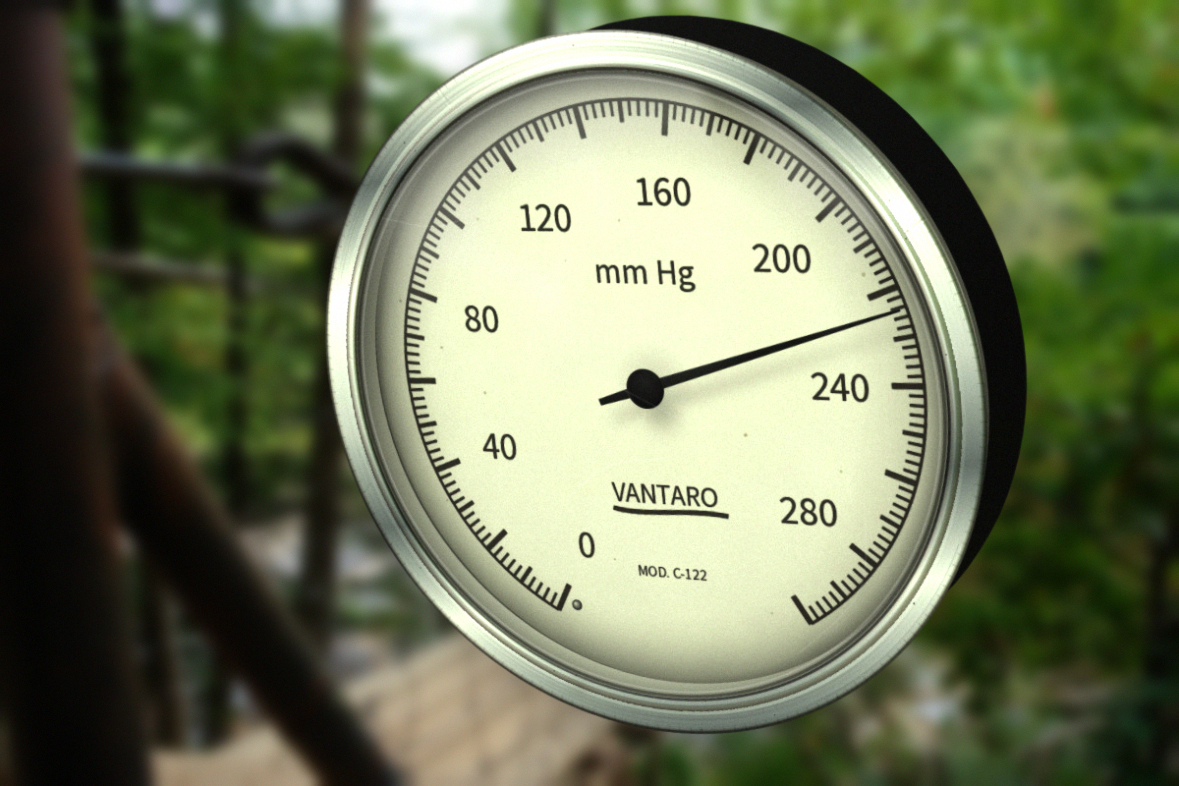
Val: 224 mmHg
